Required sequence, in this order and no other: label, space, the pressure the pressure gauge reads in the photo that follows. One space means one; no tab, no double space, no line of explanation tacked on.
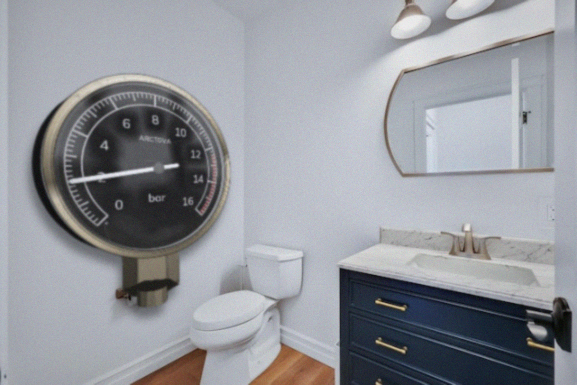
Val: 2 bar
